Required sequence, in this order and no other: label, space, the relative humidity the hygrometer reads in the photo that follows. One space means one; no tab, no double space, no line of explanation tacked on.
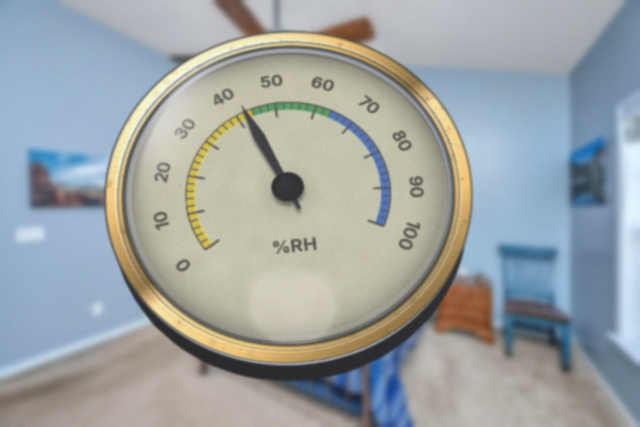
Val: 42 %
